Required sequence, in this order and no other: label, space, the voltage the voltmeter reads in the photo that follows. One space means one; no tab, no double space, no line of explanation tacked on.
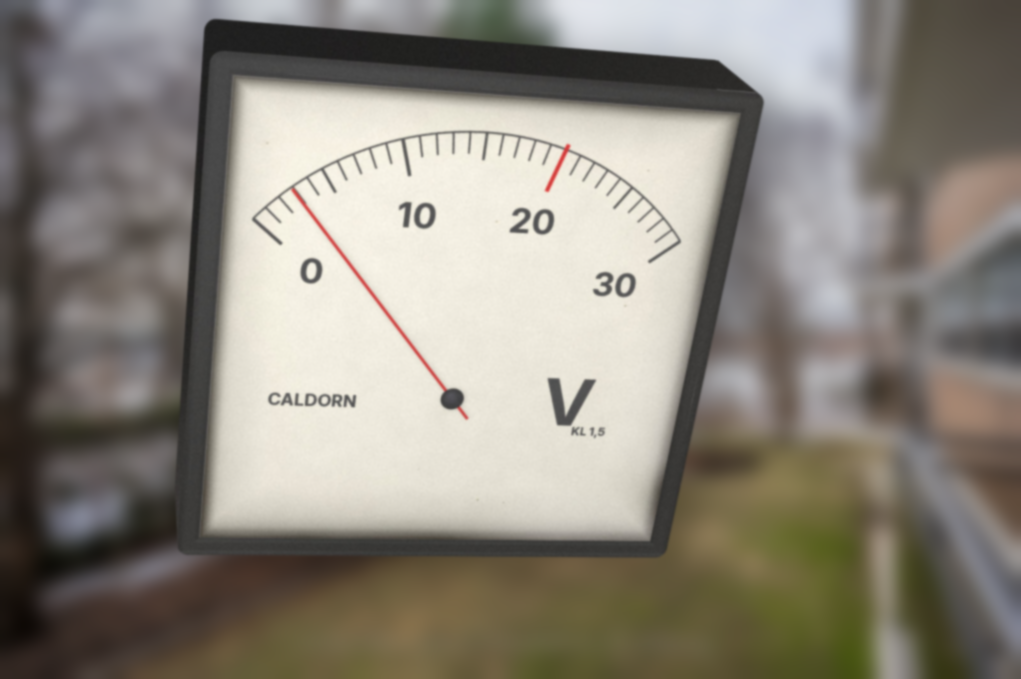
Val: 3 V
